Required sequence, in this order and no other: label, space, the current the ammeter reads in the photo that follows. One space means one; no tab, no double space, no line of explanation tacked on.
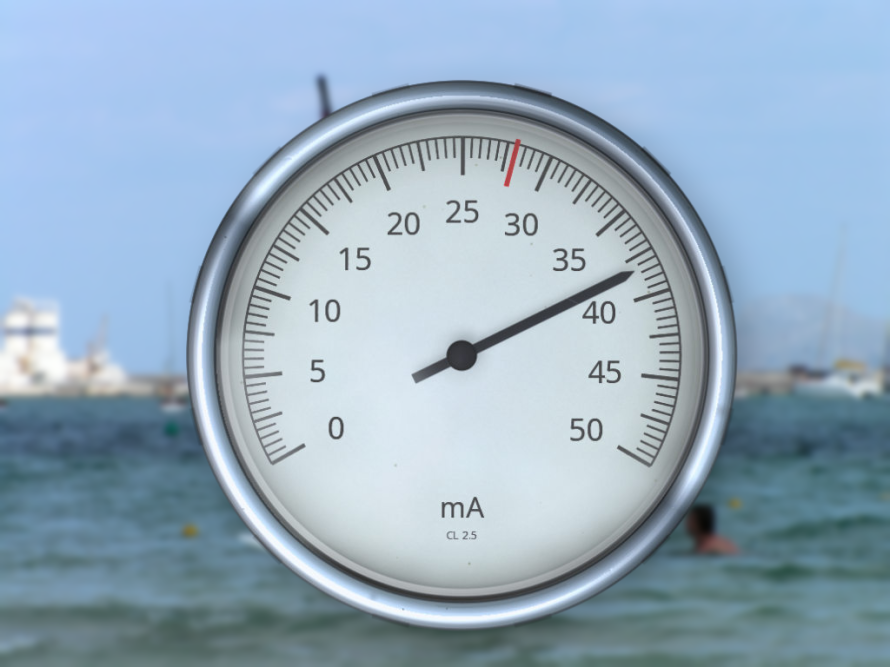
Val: 38.25 mA
